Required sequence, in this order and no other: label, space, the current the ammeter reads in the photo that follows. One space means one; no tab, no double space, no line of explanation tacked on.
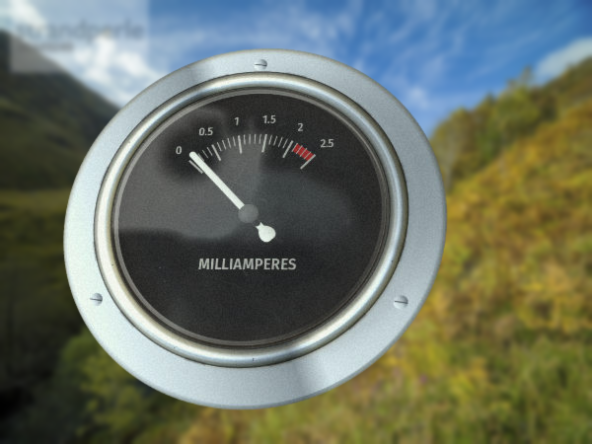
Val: 0.1 mA
